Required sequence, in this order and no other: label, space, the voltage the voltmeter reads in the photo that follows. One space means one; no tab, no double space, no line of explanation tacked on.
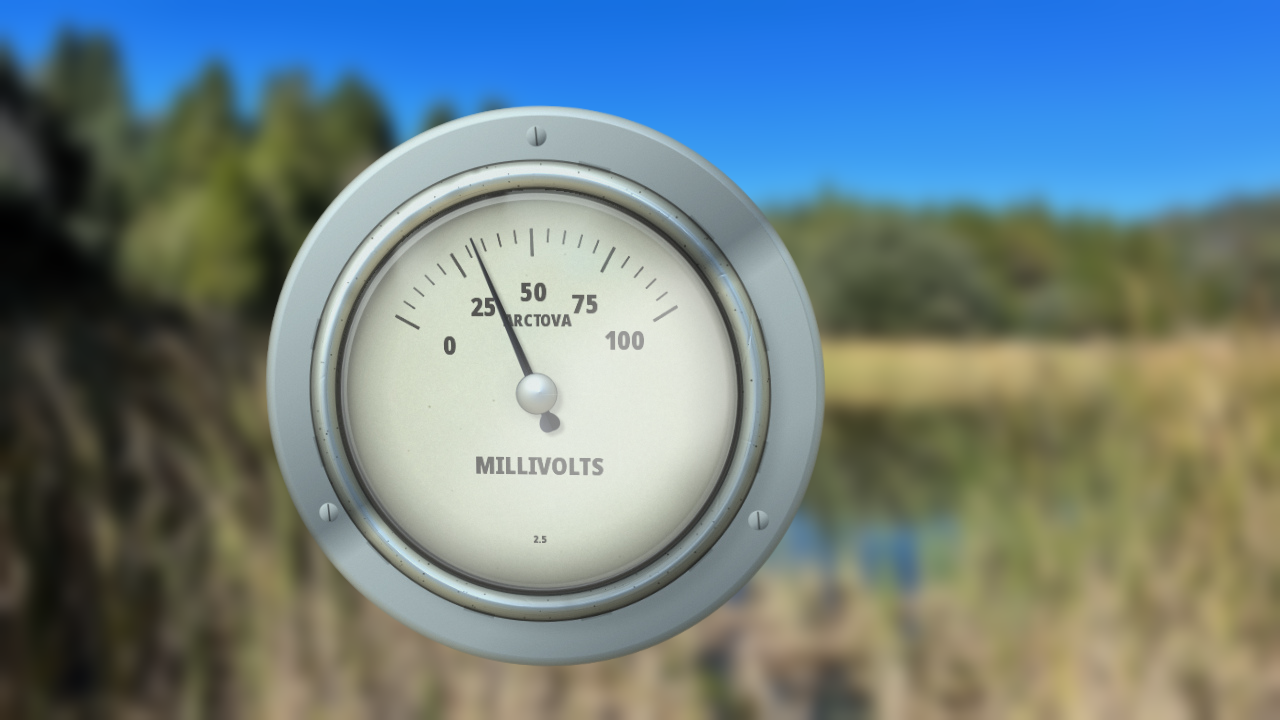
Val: 32.5 mV
